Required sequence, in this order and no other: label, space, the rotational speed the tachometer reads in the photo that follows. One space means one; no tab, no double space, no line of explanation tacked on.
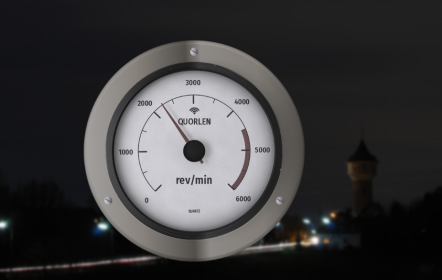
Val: 2250 rpm
